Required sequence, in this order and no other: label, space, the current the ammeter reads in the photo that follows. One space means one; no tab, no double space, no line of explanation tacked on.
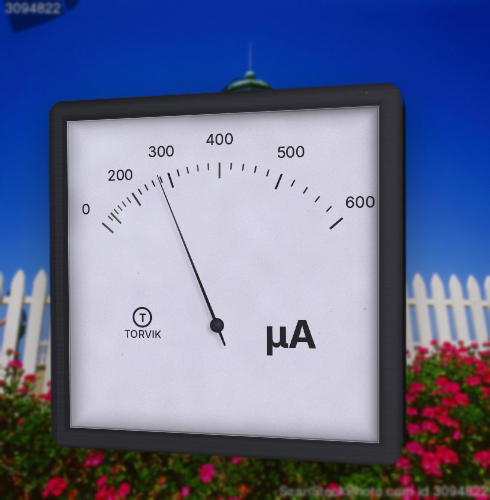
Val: 280 µA
